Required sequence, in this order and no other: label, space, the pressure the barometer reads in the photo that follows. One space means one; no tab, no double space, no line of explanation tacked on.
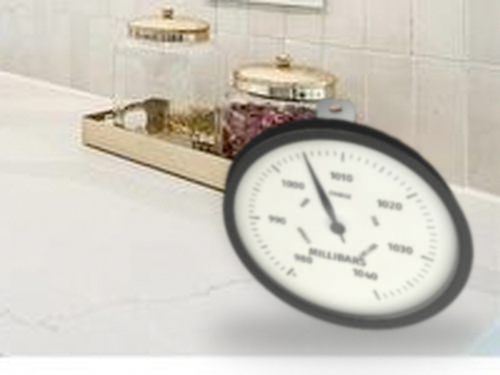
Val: 1005 mbar
